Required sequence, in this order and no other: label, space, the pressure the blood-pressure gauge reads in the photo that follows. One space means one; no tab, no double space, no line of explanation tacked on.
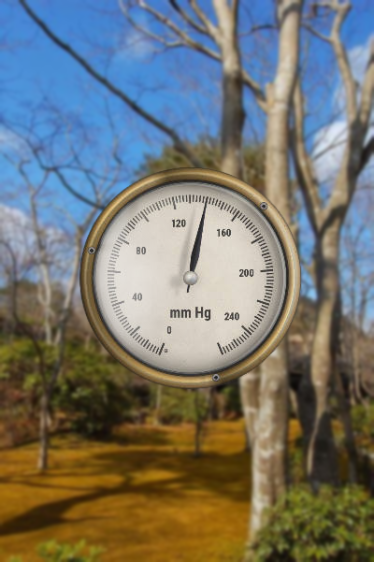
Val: 140 mmHg
